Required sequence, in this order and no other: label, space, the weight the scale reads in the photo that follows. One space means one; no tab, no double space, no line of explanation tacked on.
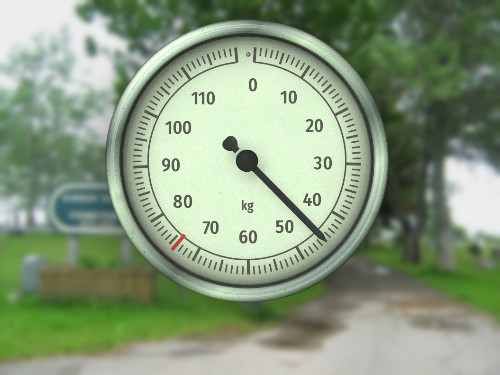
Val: 45 kg
